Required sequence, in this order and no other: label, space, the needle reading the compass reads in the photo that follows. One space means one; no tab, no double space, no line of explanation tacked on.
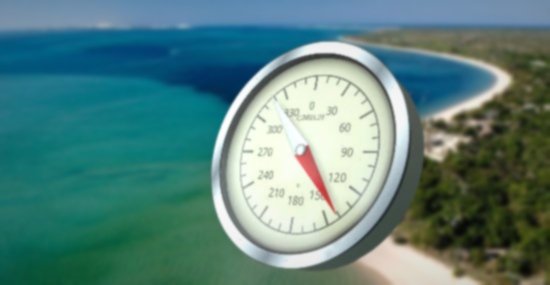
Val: 140 °
